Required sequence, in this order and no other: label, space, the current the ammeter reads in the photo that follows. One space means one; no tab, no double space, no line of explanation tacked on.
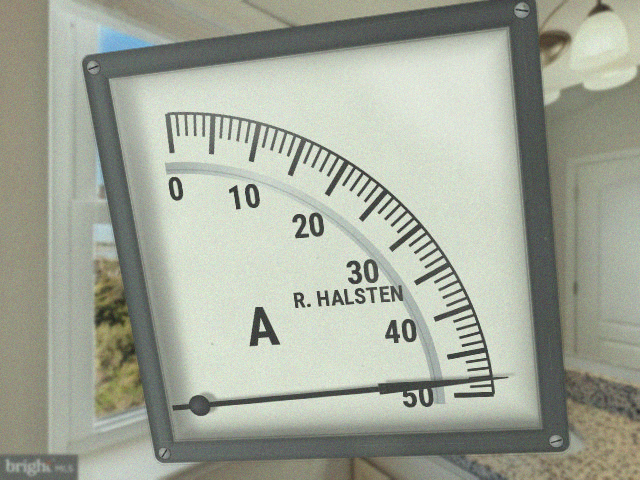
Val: 48 A
